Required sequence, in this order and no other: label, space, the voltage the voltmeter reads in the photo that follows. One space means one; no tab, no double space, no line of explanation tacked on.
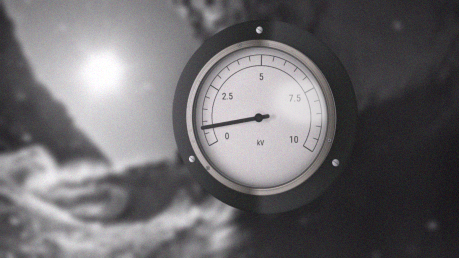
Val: 0.75 kV
